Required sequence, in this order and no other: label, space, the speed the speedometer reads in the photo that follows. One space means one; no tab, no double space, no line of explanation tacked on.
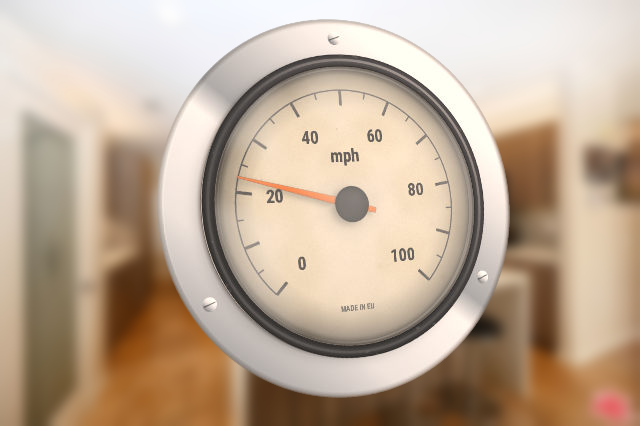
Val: 22.5 mph
